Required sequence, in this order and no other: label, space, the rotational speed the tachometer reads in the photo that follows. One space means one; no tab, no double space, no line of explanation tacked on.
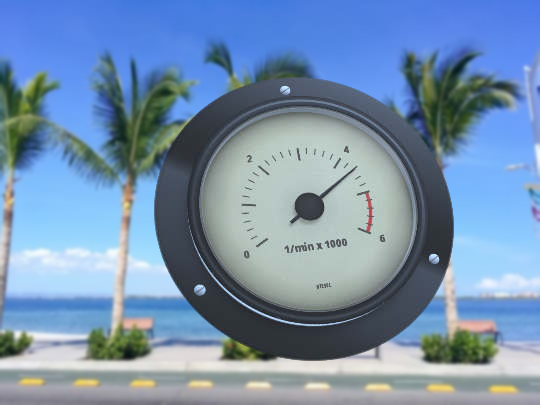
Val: 4400 rpm
